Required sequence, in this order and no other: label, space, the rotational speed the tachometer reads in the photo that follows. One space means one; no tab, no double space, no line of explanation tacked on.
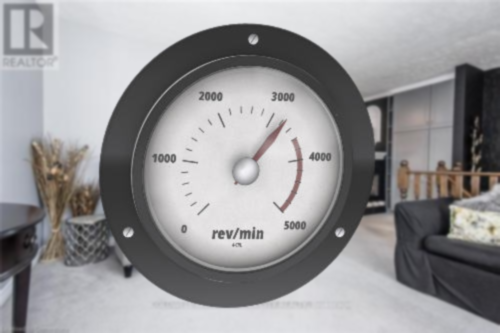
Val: 3200 rpm
